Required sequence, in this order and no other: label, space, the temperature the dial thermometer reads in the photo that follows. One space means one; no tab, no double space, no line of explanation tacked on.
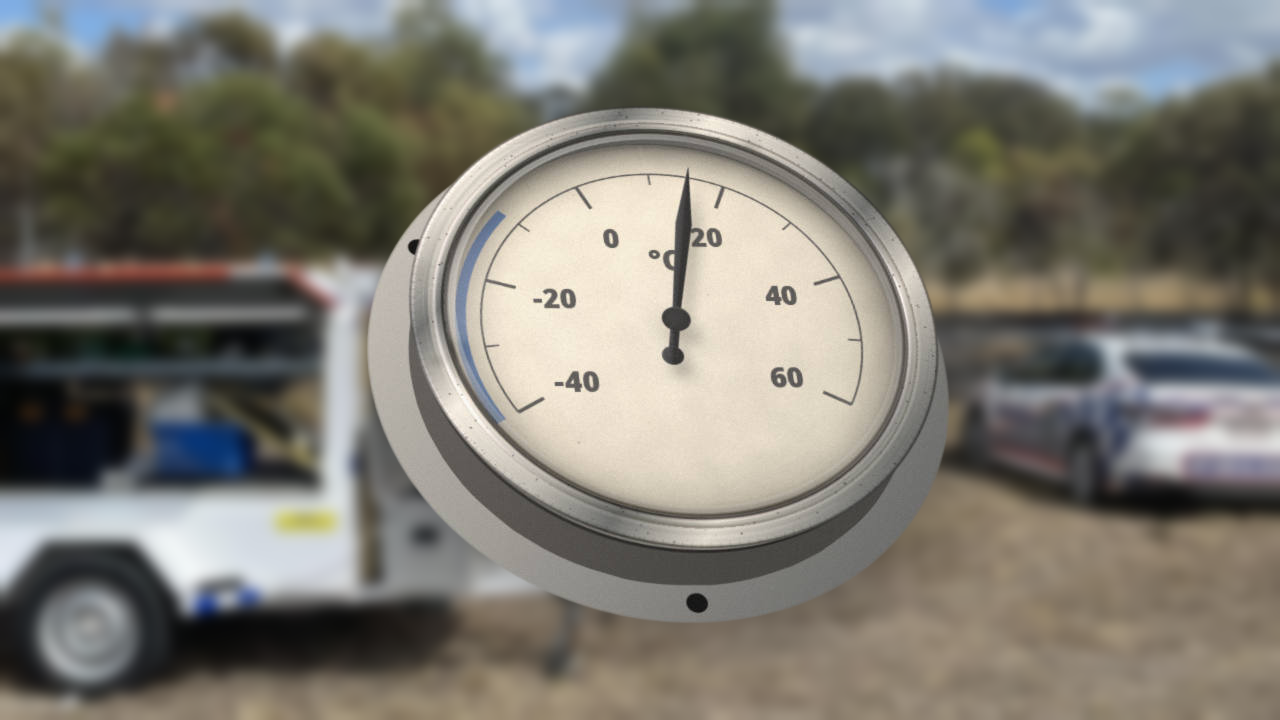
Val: 15 °C
